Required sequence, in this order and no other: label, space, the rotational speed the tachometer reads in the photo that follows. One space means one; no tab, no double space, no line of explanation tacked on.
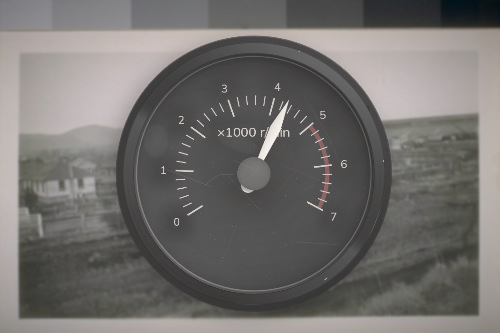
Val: 4300 rpm
